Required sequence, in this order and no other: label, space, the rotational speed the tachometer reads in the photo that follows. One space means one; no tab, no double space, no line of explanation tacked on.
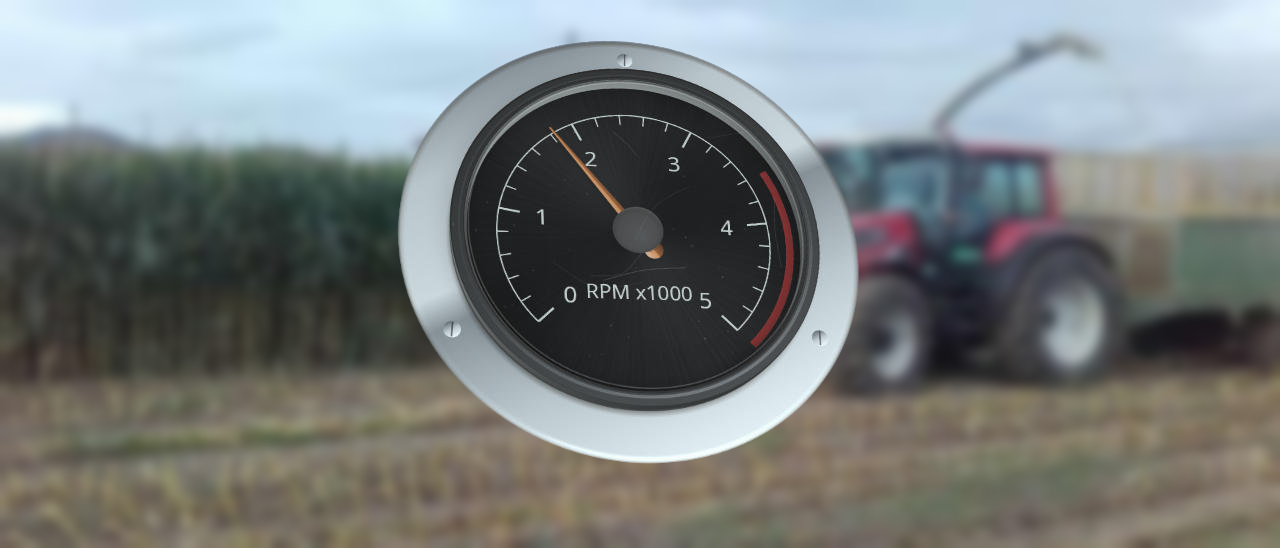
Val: 1800 rpm
